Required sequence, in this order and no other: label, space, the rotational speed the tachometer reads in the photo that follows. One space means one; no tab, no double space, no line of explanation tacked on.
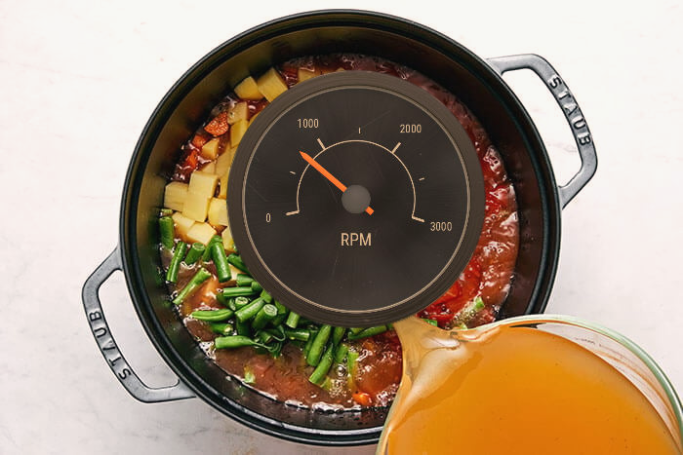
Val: 750 rpm
